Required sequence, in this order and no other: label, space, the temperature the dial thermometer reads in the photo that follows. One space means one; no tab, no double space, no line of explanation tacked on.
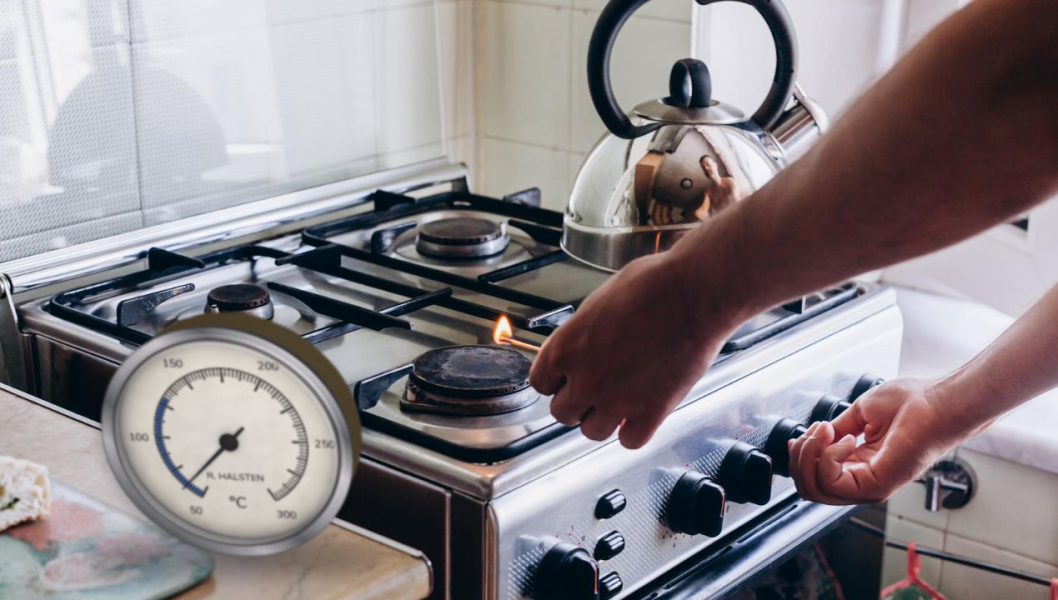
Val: 62.5 °C
